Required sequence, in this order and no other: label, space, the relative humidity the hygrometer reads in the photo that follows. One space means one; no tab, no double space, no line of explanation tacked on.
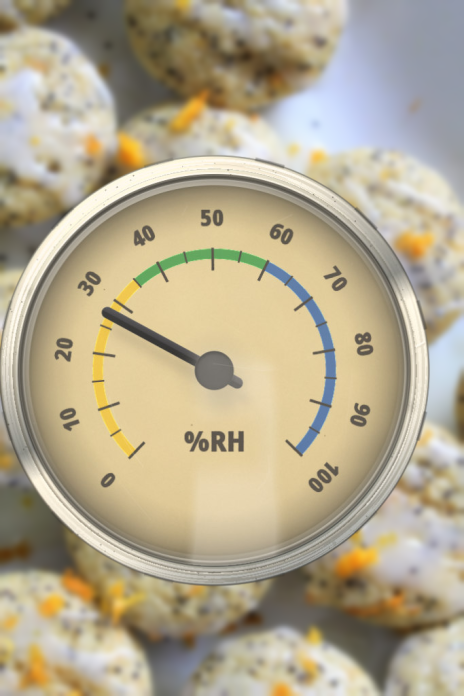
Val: 27.5 %
